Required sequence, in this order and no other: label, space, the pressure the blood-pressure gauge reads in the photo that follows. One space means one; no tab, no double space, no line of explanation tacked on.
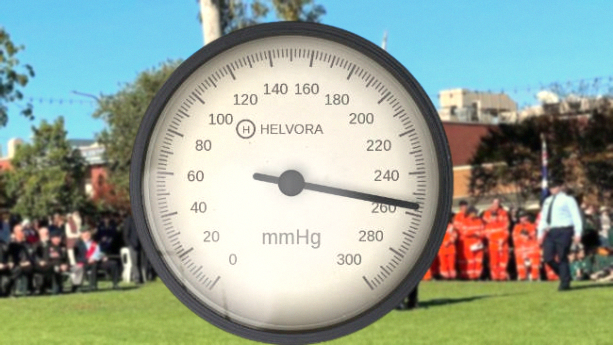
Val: 256 mmHg
